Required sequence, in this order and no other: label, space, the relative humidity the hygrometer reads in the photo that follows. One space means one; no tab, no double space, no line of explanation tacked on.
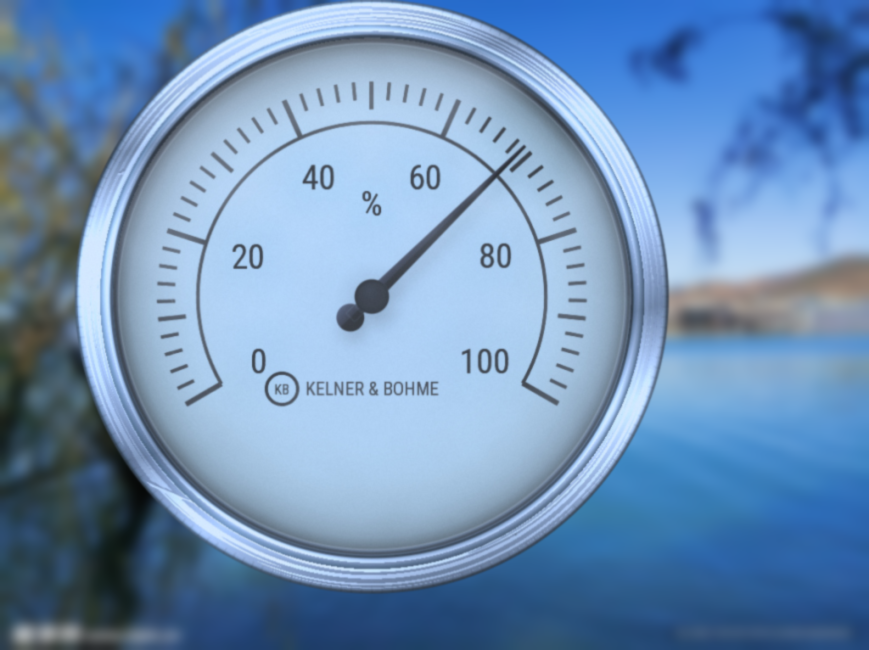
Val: 69 %
